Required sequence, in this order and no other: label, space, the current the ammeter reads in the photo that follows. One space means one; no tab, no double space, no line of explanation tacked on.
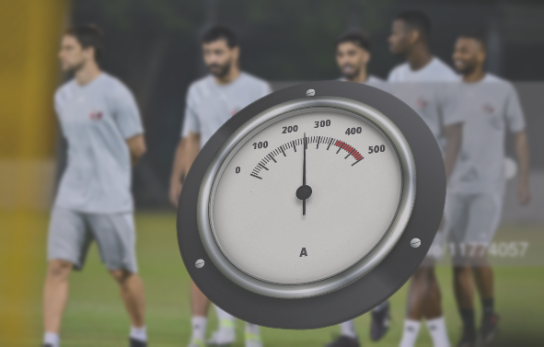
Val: 250 A
